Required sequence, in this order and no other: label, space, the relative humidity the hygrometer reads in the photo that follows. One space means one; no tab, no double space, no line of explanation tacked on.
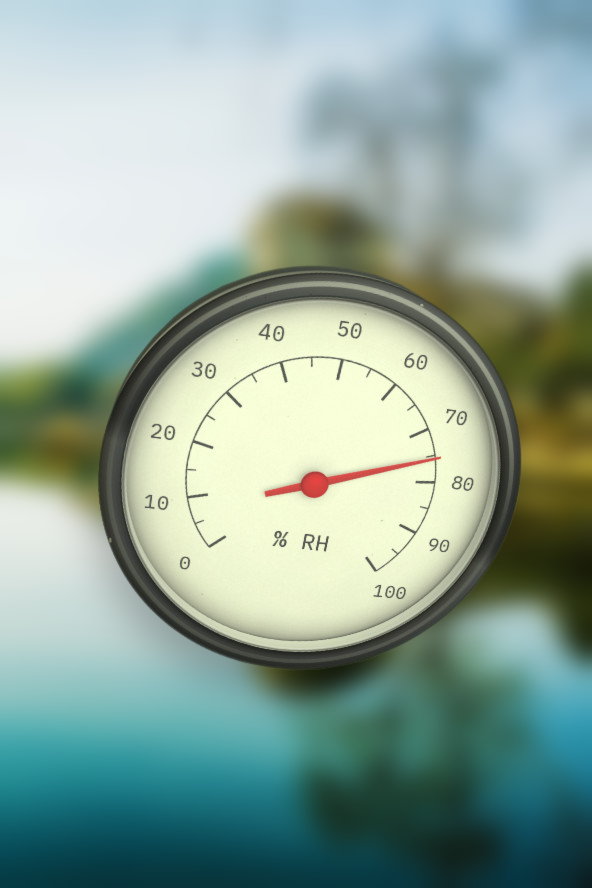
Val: 75 %
